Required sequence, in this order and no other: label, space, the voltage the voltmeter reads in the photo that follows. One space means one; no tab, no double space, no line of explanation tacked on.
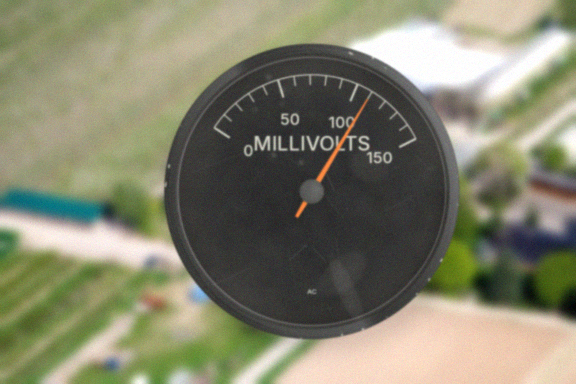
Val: 110 mV
